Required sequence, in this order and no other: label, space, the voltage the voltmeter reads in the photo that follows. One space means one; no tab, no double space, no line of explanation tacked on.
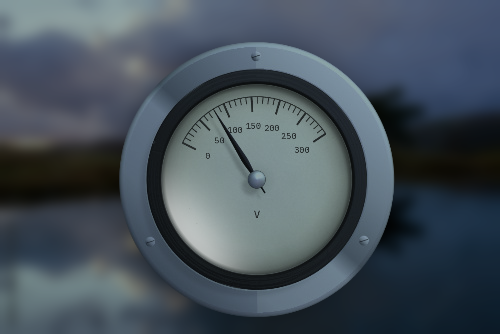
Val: 80 V
